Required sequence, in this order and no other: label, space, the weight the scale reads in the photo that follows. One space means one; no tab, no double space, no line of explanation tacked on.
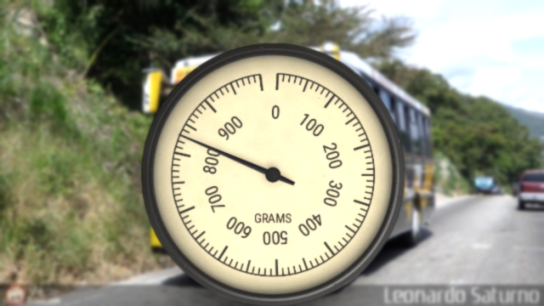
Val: 830 g
